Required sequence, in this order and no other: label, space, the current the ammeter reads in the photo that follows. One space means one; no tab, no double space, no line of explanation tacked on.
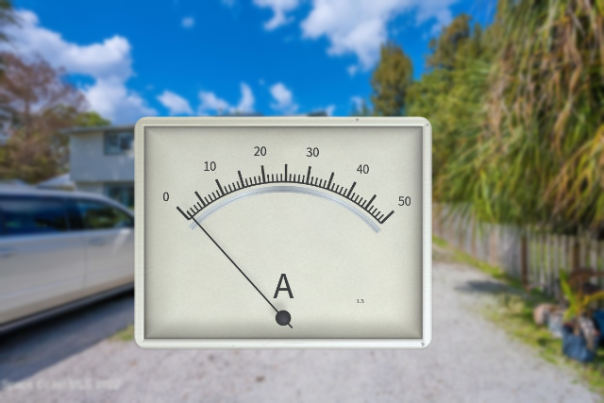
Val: 1 A
